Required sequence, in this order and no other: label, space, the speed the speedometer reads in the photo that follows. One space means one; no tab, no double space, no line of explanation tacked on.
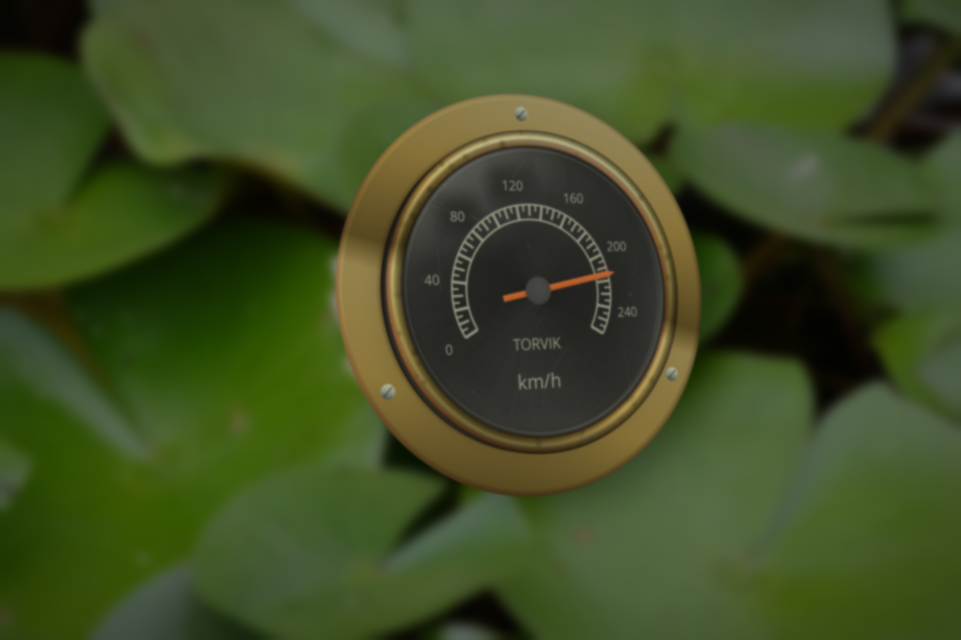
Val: 215 km/h
